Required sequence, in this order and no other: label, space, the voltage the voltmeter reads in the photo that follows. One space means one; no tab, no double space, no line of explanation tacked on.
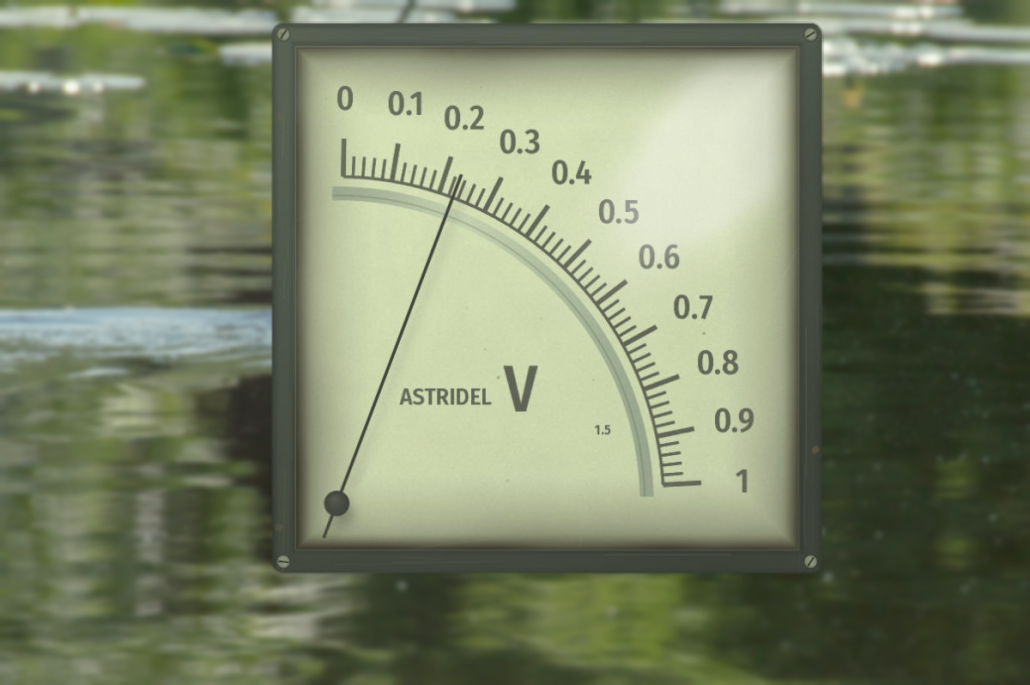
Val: 0.23 V
